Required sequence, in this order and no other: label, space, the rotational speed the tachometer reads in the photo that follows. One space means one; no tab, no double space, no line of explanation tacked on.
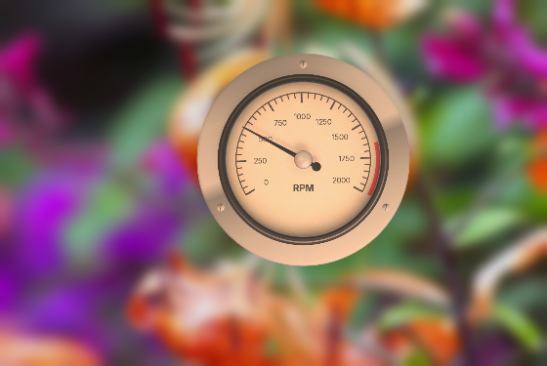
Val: 500 rpm
